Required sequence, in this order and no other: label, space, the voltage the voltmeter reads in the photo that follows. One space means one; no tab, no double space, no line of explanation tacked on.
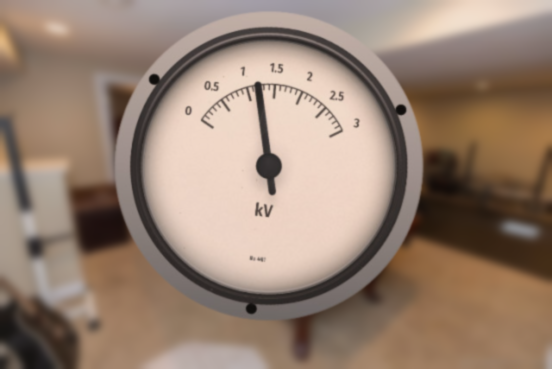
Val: 1.2 kV
